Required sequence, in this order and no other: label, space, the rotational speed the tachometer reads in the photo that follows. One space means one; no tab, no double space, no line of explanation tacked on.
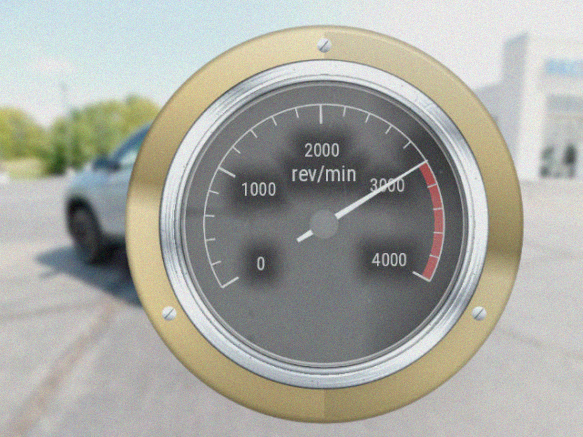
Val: 3000 rpm
